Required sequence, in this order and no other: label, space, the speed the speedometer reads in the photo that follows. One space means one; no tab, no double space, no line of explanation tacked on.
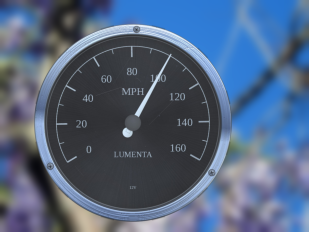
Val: 100 mph
